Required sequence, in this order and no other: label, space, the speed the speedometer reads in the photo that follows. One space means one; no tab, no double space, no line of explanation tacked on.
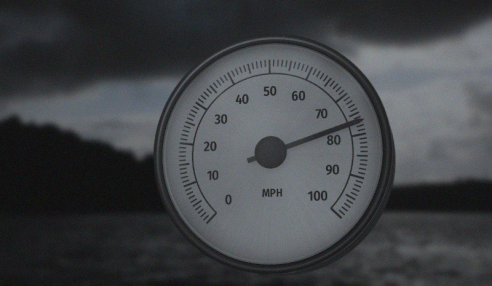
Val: 77 mph
